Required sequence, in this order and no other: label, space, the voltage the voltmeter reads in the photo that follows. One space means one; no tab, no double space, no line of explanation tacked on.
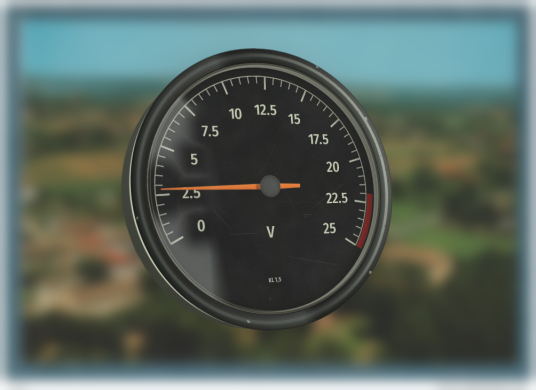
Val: 2.75 V
